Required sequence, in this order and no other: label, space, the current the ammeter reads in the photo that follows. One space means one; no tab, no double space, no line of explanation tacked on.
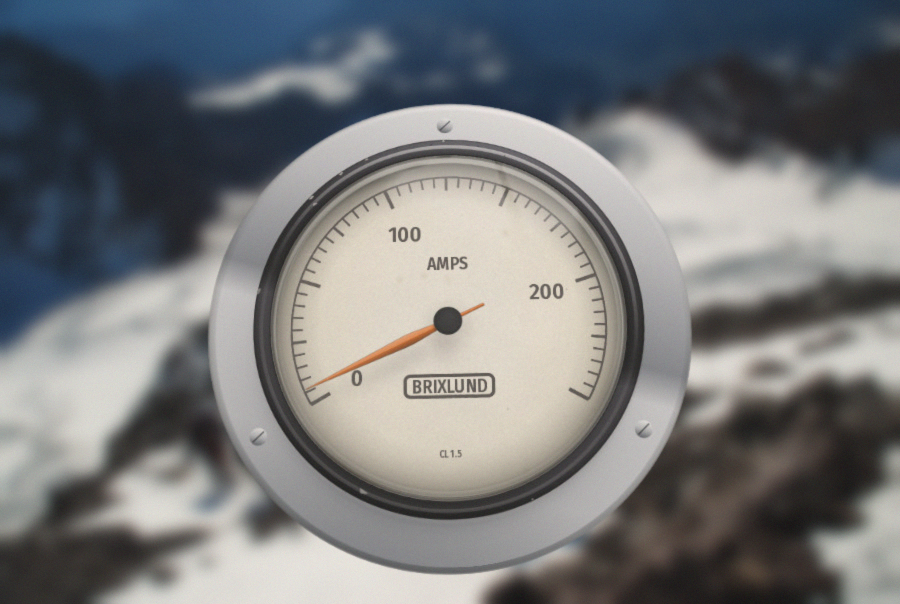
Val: 5 A
